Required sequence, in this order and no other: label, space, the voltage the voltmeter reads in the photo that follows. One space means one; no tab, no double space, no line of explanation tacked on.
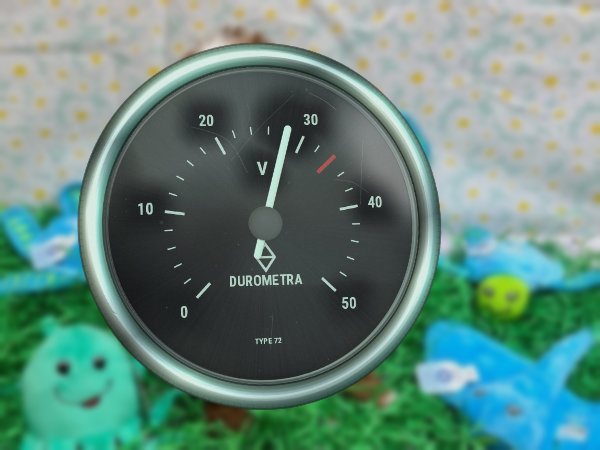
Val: 28 V
